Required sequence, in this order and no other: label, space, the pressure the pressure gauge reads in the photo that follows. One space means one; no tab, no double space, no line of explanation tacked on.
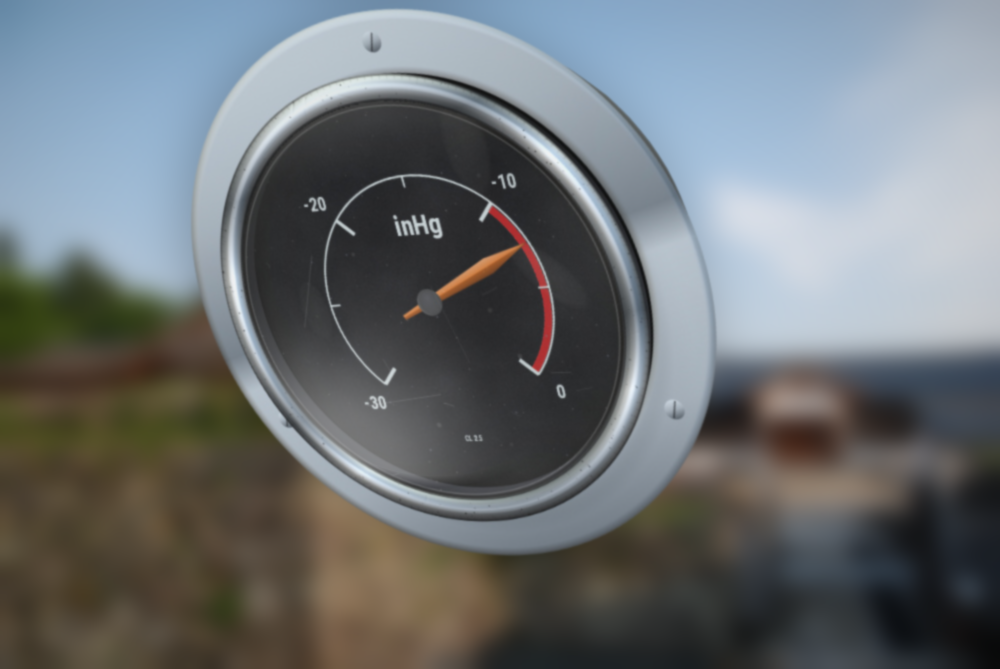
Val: -7.5 inHg
